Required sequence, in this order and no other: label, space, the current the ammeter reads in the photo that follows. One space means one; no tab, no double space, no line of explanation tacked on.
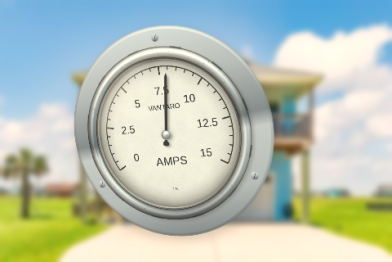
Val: 8 A
